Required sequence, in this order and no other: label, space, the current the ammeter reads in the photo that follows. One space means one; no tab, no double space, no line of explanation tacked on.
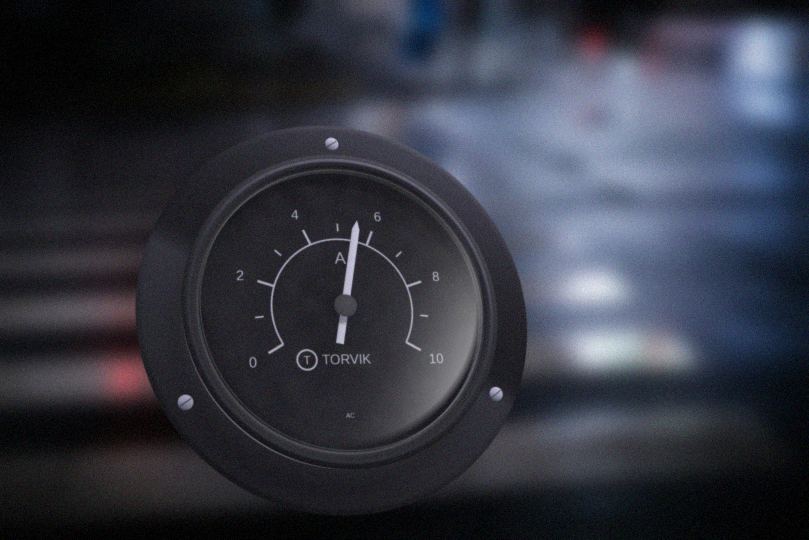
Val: 5.5 A
